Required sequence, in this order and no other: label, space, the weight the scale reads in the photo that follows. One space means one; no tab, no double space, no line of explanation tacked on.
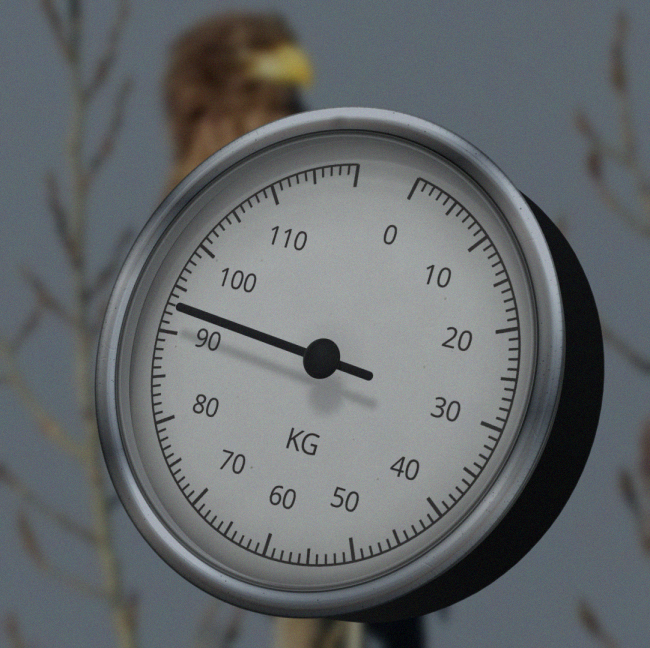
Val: 93 kg
